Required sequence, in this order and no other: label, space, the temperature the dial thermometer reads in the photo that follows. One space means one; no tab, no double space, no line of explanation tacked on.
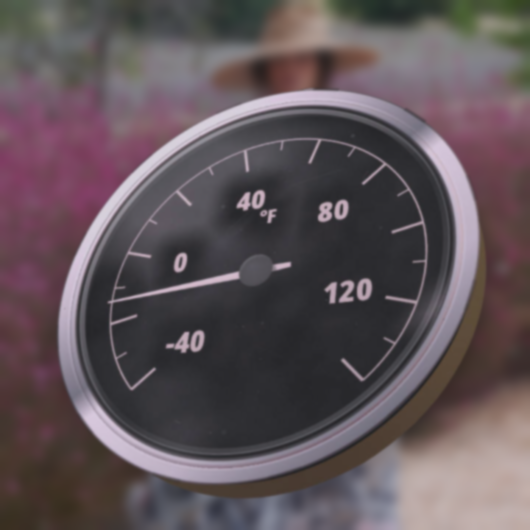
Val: -15 °F
